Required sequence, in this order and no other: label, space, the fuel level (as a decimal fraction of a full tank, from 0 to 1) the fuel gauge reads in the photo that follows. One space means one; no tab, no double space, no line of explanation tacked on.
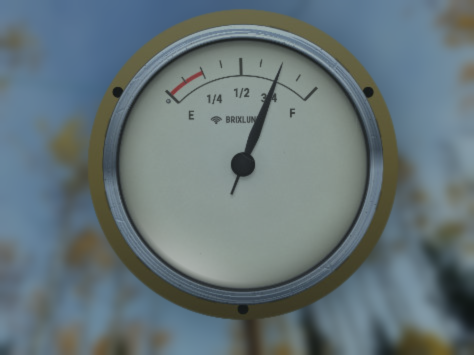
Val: 0.75
